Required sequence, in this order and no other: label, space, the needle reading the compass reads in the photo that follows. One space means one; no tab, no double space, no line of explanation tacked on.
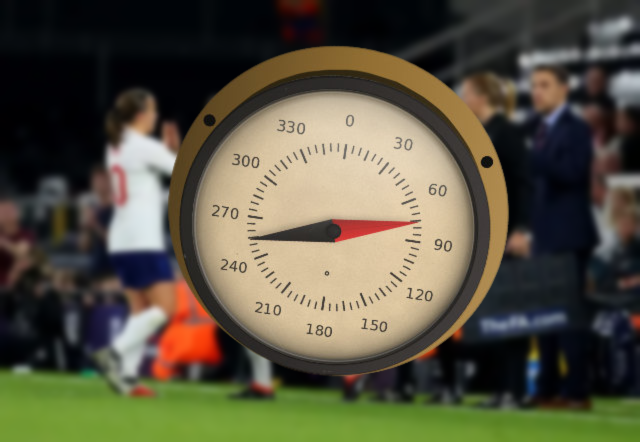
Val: 75 °
